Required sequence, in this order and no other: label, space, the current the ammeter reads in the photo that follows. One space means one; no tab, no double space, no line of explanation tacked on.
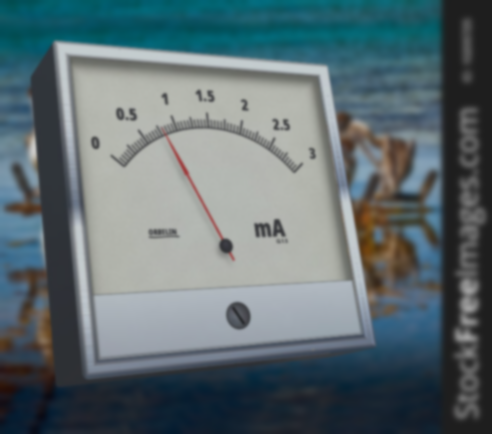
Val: 0.75 mA
